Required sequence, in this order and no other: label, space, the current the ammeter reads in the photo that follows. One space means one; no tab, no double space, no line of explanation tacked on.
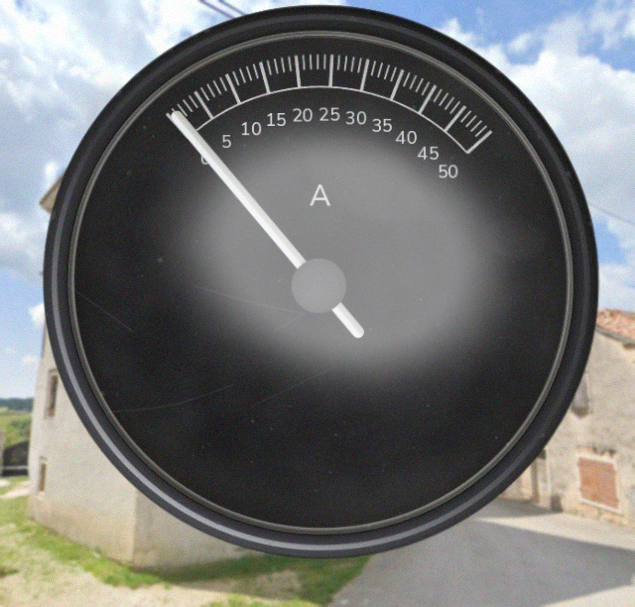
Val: 1 A
